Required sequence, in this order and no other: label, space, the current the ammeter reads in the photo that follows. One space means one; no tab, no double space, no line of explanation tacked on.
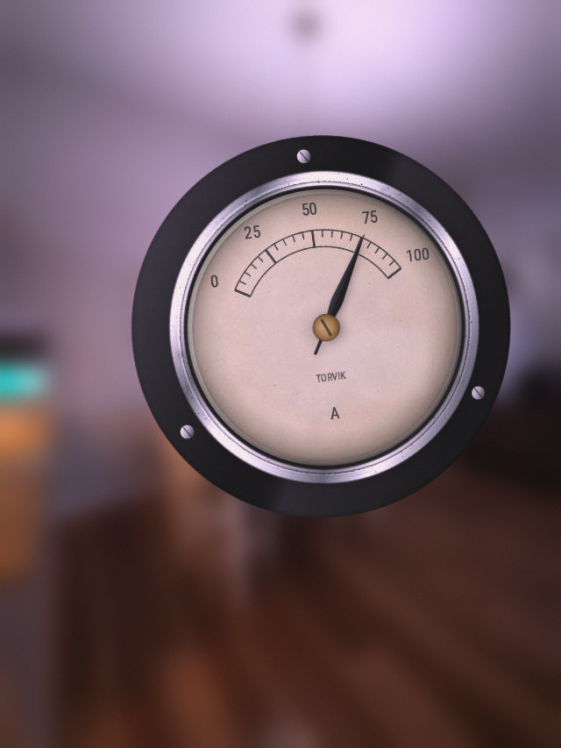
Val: 75 A
